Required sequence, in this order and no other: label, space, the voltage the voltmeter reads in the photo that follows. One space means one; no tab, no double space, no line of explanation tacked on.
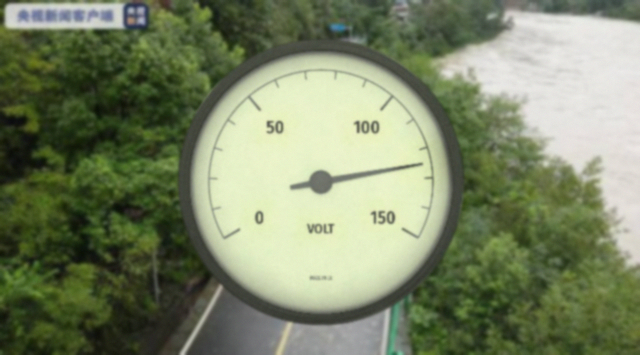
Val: 125 V
